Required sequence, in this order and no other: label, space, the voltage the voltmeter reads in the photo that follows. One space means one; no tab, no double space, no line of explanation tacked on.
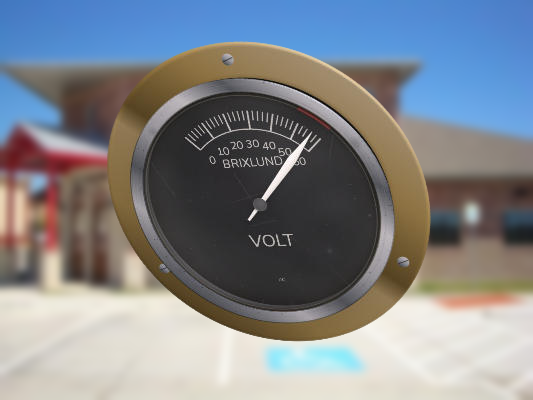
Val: 56 V
